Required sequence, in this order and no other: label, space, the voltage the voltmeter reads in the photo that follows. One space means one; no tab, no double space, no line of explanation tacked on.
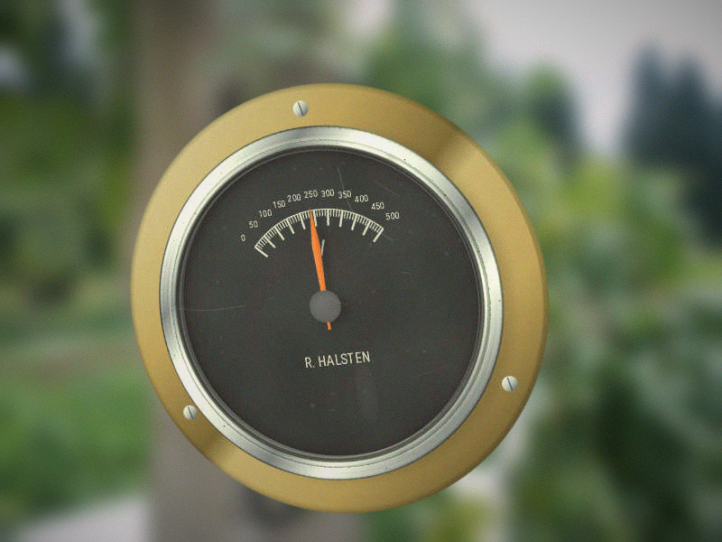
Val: 250 V
